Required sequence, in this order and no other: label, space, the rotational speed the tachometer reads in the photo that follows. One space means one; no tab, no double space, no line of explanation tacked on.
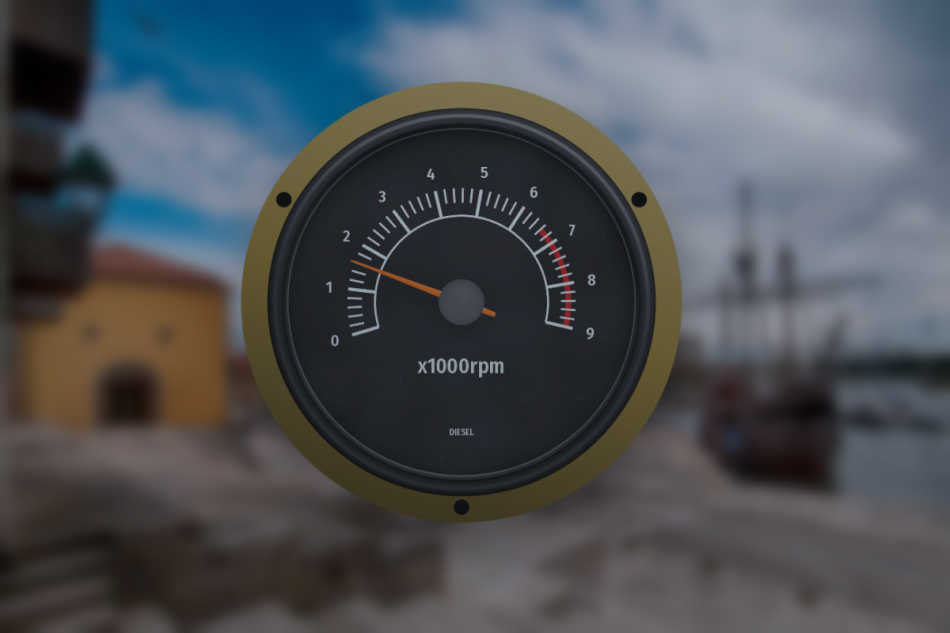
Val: 1600 rpm
